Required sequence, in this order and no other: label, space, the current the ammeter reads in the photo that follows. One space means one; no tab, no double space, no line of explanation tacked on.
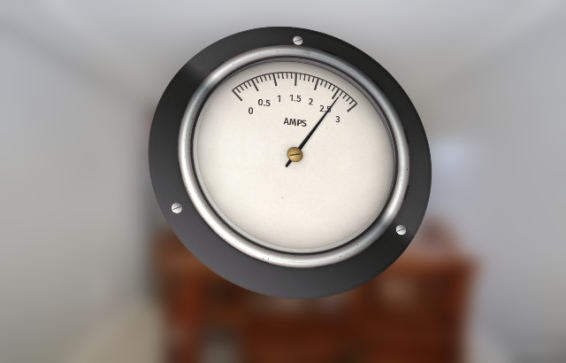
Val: 2.6 A
